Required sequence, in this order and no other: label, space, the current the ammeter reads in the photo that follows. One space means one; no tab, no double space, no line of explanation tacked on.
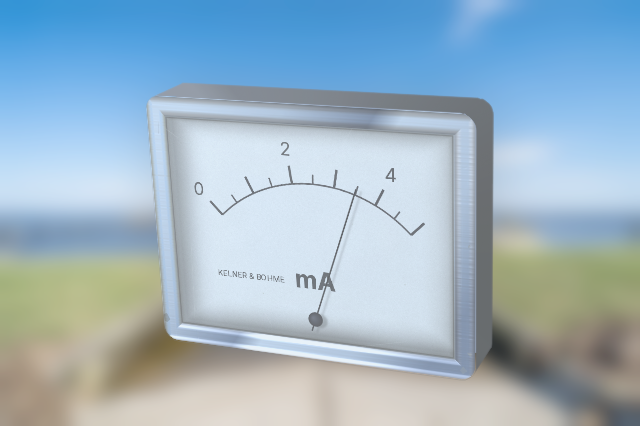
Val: 3.5 mA
